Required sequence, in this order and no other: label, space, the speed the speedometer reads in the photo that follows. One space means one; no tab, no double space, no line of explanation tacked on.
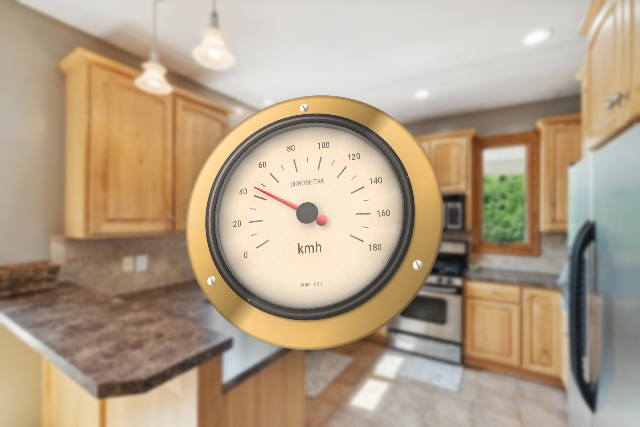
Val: 45 km/h
